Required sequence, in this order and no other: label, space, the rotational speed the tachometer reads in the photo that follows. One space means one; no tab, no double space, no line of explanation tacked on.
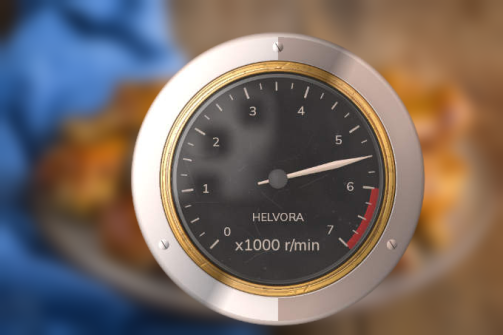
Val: 5500 rpm
